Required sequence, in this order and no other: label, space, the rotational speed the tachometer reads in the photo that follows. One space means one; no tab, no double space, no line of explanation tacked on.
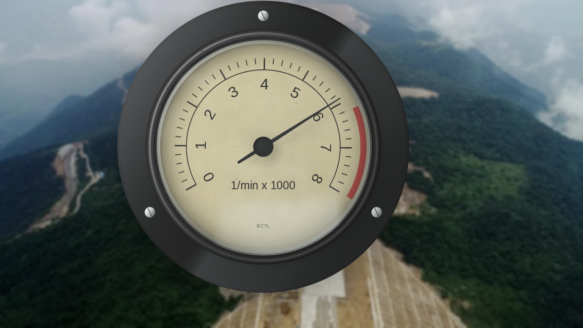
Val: 5900 rpm
